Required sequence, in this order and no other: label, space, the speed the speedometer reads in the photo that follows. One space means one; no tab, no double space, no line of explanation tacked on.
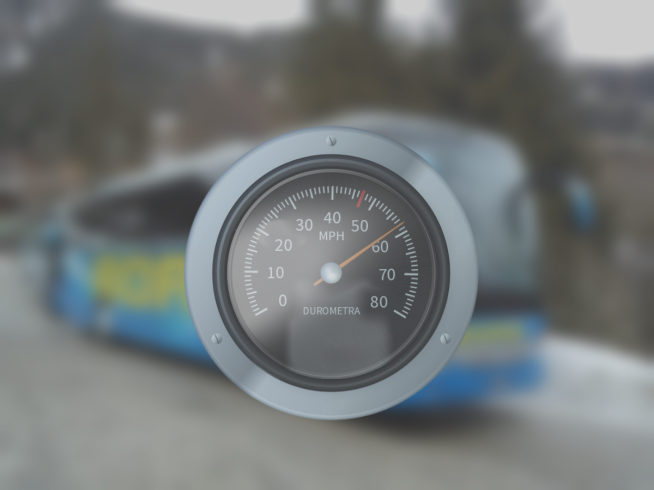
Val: 58 mph
